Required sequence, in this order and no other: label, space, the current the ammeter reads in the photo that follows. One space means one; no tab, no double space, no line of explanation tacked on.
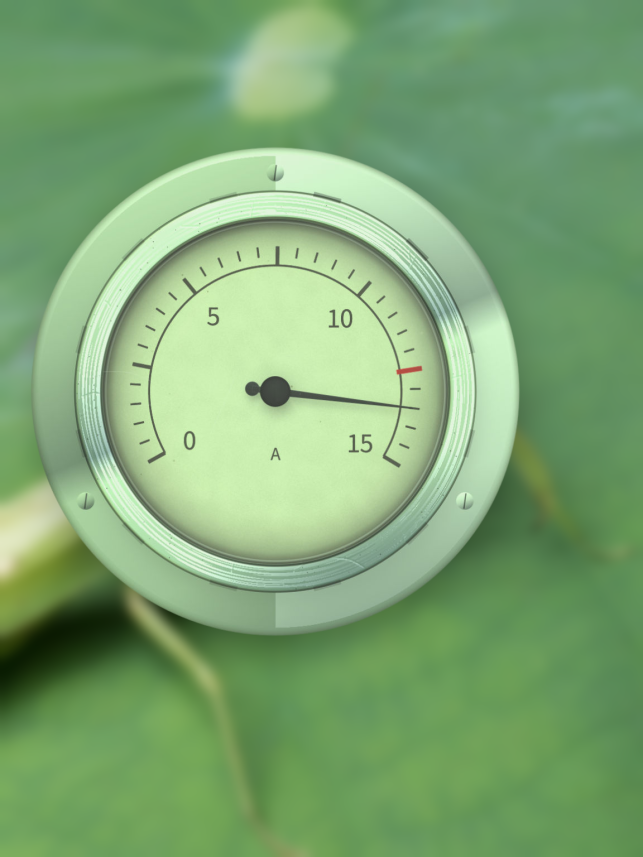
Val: 13.5 A
